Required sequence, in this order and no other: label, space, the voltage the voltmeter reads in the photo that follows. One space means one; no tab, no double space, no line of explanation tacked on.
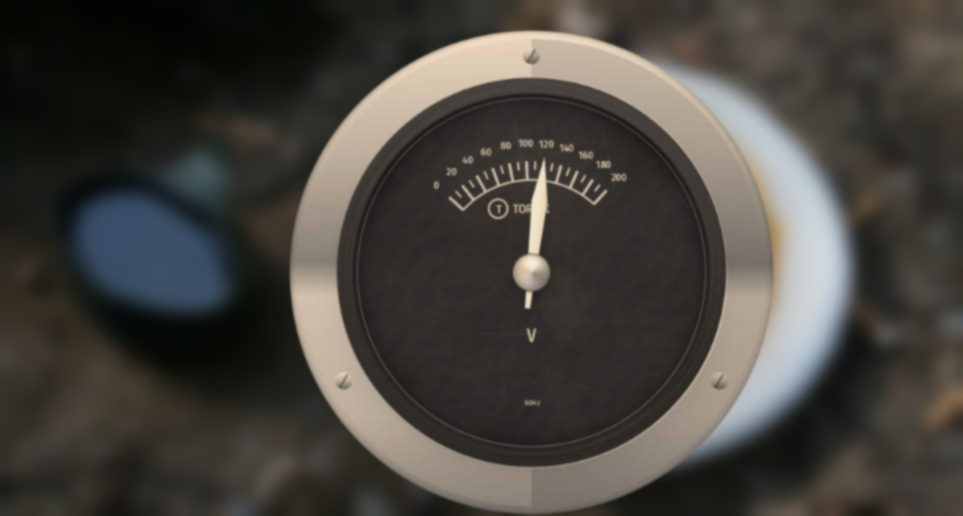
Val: 120 V
